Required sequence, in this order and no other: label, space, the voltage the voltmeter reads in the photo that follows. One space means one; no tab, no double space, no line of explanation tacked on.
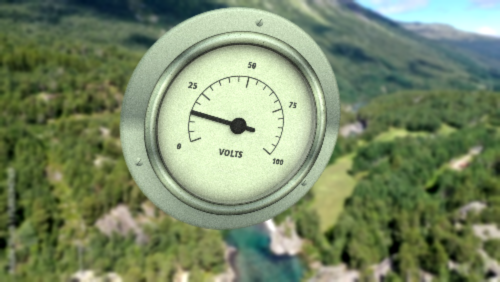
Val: 15 V
